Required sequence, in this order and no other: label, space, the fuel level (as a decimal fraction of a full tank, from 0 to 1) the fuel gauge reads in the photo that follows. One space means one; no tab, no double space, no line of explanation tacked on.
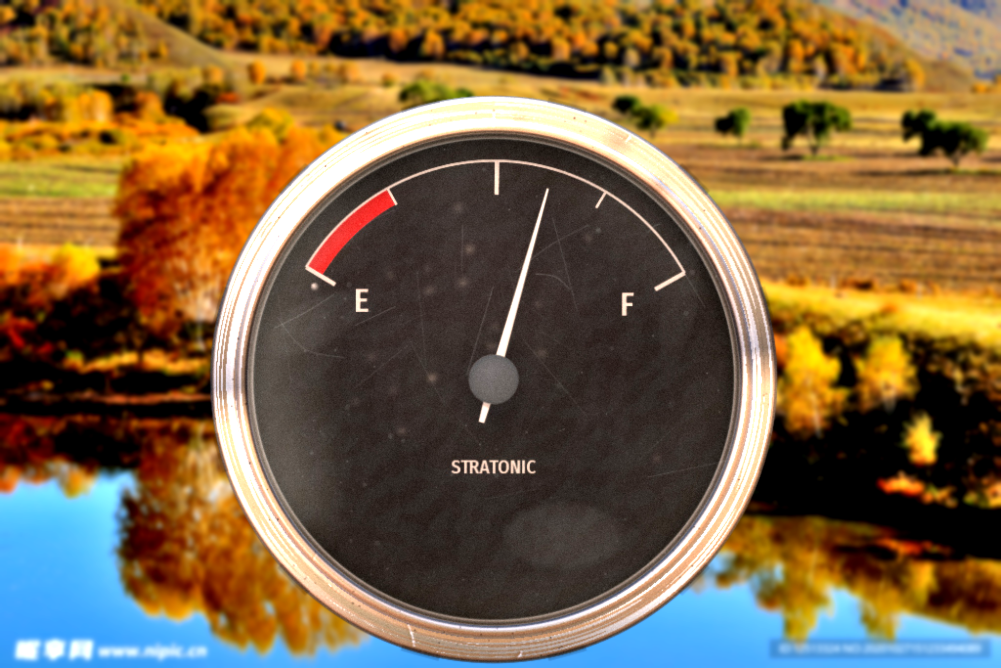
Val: 0.625
